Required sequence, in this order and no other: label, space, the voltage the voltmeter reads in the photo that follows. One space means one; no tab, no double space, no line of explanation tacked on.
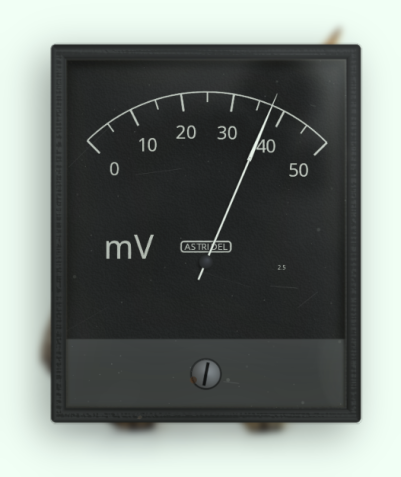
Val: 37.5 mV
